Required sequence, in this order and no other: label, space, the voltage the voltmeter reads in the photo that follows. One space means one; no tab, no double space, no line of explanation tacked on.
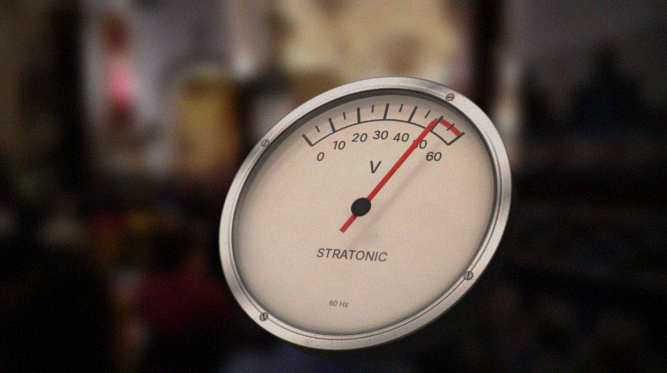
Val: 50 V
